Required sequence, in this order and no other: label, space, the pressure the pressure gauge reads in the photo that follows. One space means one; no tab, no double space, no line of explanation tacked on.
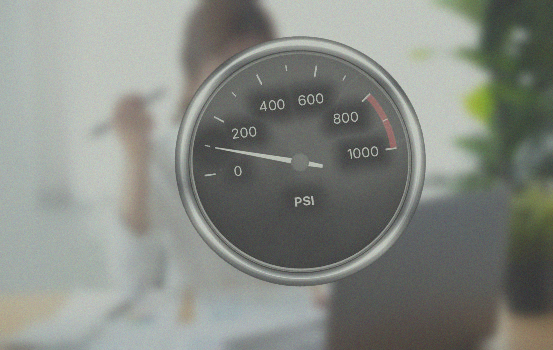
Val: 100 psi
